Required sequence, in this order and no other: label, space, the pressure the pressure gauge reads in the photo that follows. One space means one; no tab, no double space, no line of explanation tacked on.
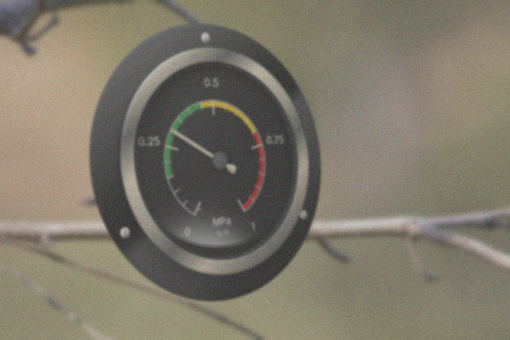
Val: 0.3 MPa
